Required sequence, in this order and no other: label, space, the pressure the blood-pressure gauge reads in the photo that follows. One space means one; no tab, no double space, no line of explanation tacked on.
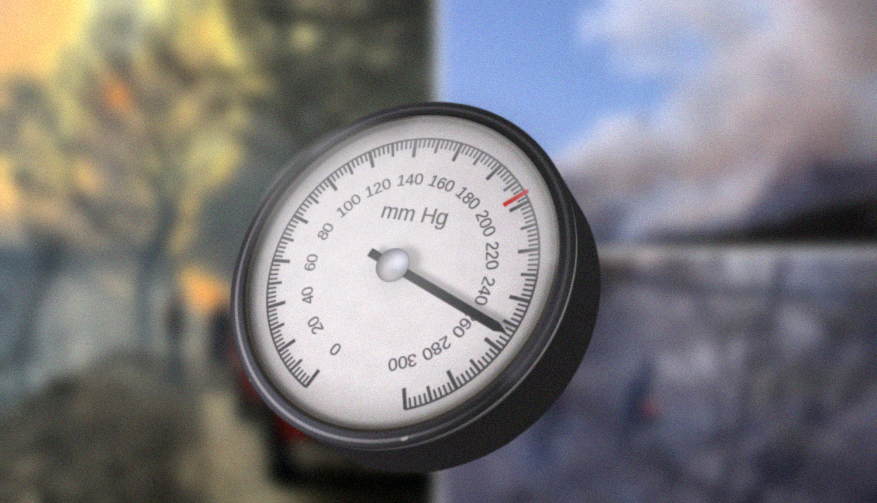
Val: 254 mmHg
